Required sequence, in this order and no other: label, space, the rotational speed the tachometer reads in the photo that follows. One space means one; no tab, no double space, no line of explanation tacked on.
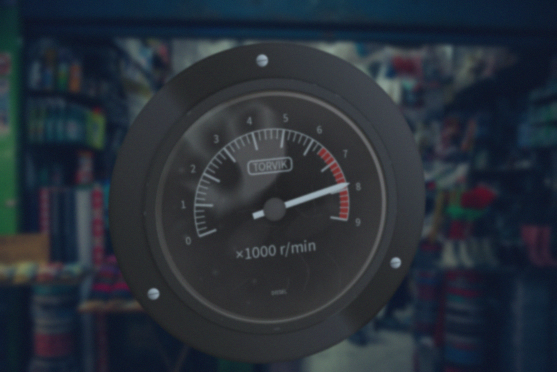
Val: 7800 rpm
